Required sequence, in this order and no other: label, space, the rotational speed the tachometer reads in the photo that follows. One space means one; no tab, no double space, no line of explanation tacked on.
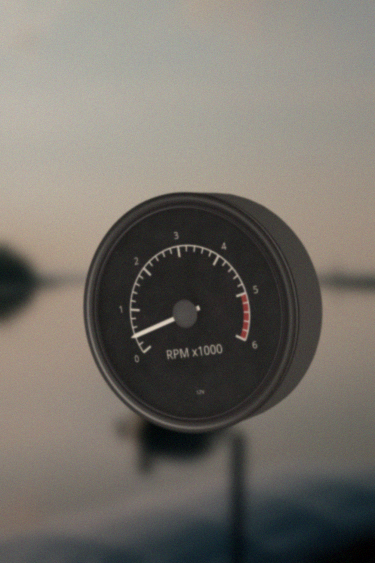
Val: 400 rpm
